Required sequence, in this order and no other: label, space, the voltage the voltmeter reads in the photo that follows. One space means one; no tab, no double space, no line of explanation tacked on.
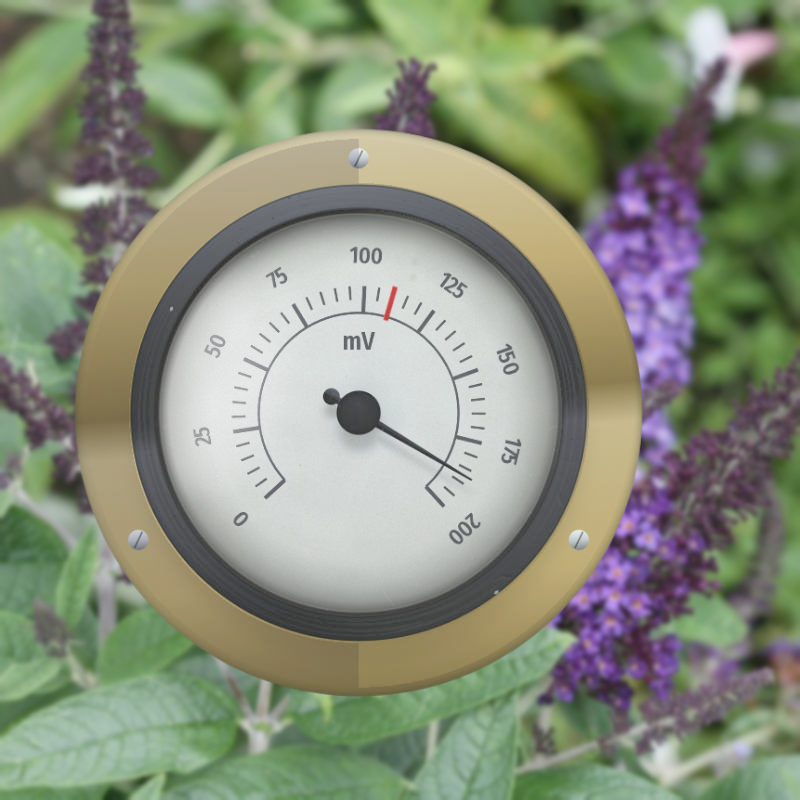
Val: 187.5 mV
